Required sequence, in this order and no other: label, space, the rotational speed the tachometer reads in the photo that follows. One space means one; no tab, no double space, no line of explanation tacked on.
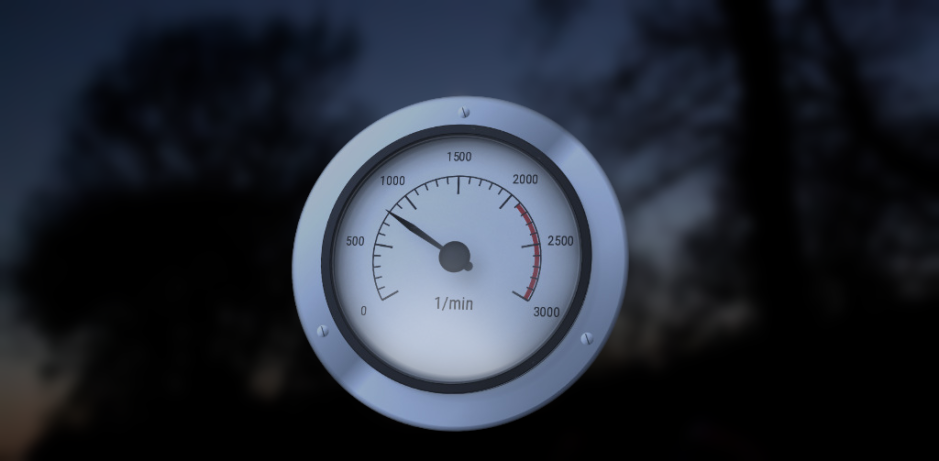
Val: 800 rpm
